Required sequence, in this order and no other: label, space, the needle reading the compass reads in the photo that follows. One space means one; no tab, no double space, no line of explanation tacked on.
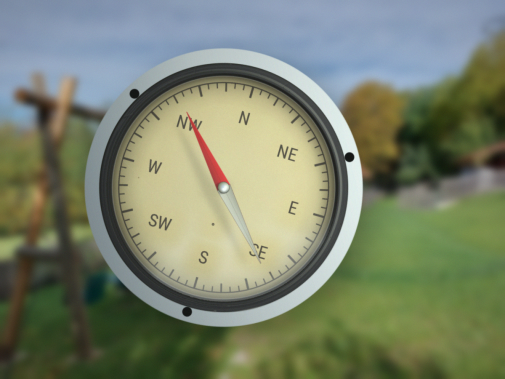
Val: 317.5 °
